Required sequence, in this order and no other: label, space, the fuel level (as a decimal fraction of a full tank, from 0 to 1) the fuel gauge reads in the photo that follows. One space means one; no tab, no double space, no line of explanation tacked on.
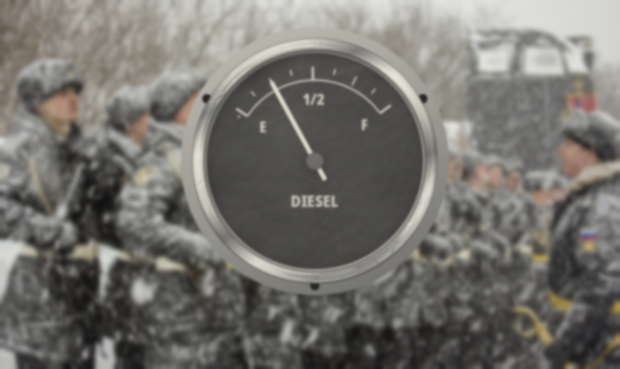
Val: 0.25
